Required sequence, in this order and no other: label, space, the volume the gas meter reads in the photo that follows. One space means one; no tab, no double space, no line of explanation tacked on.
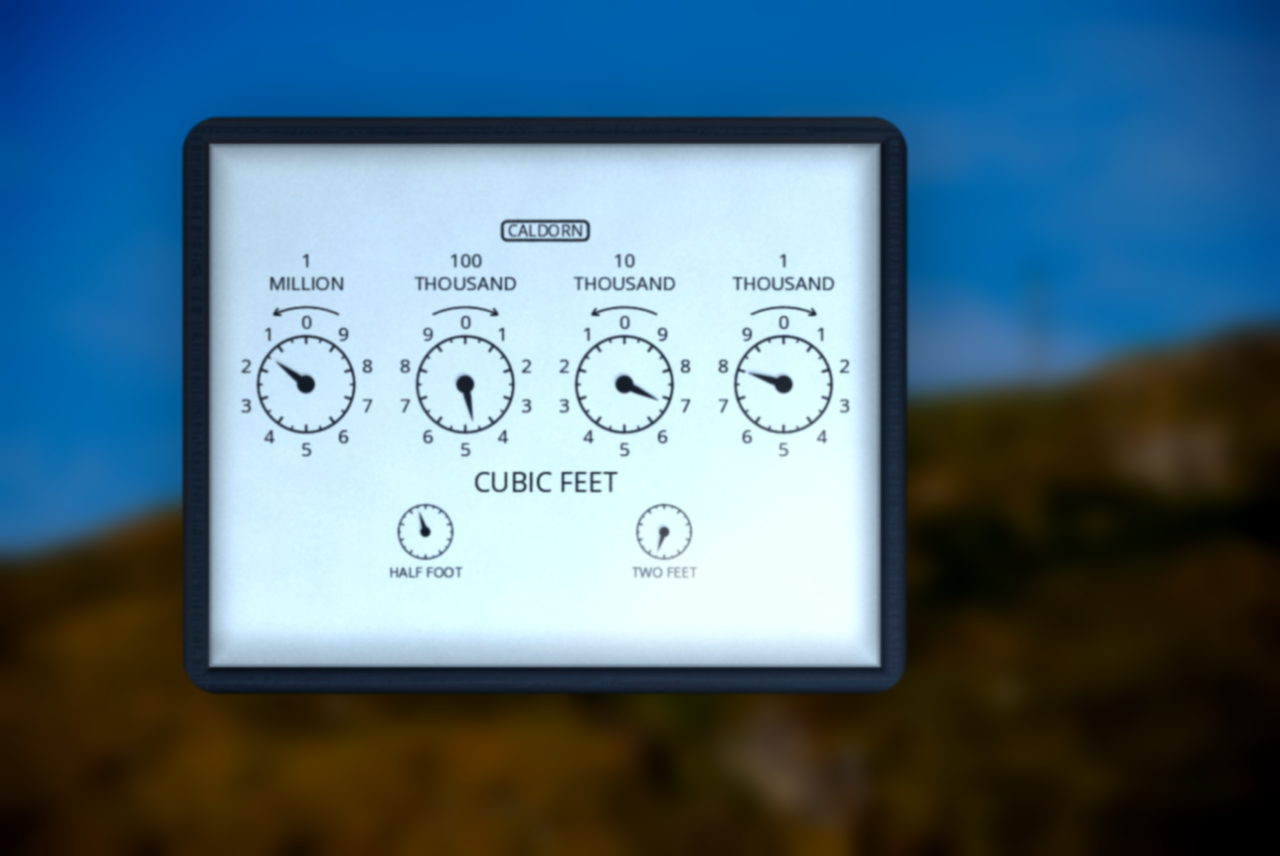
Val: 146800 ft³
